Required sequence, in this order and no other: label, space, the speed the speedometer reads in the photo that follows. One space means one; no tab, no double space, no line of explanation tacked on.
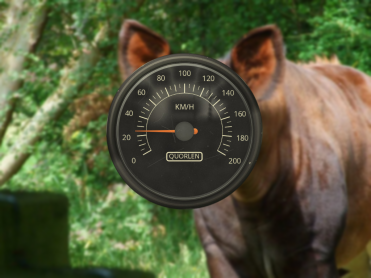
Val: 25 km/h
